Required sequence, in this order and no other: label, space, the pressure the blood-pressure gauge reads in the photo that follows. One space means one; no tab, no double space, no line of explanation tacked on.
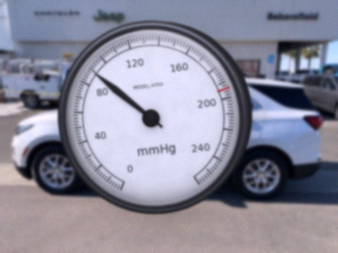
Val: 90 mmHg
